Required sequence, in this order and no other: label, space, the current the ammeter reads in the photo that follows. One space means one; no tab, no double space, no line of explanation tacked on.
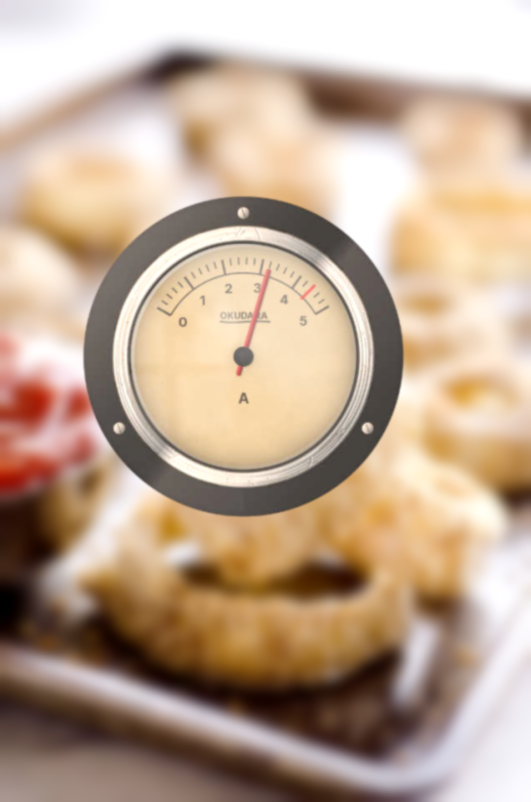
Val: 3.2 A
